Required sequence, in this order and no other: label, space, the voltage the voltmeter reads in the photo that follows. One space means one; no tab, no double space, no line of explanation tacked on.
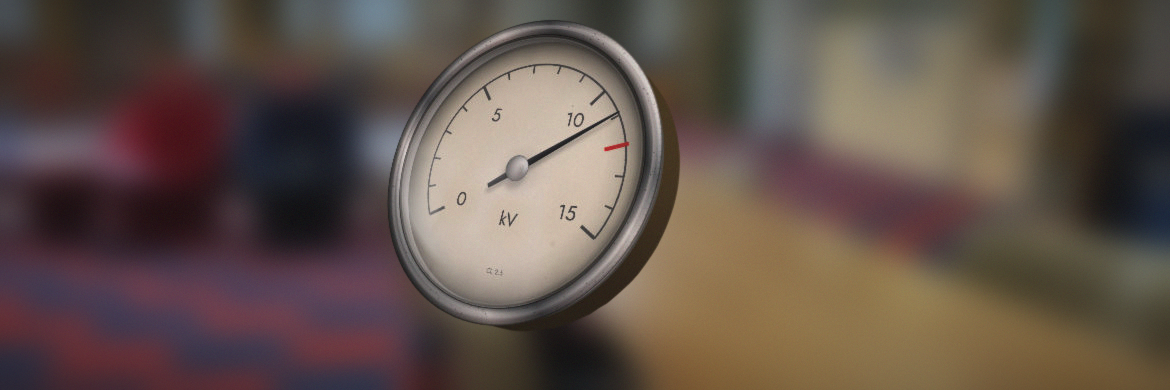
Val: 11 kV
